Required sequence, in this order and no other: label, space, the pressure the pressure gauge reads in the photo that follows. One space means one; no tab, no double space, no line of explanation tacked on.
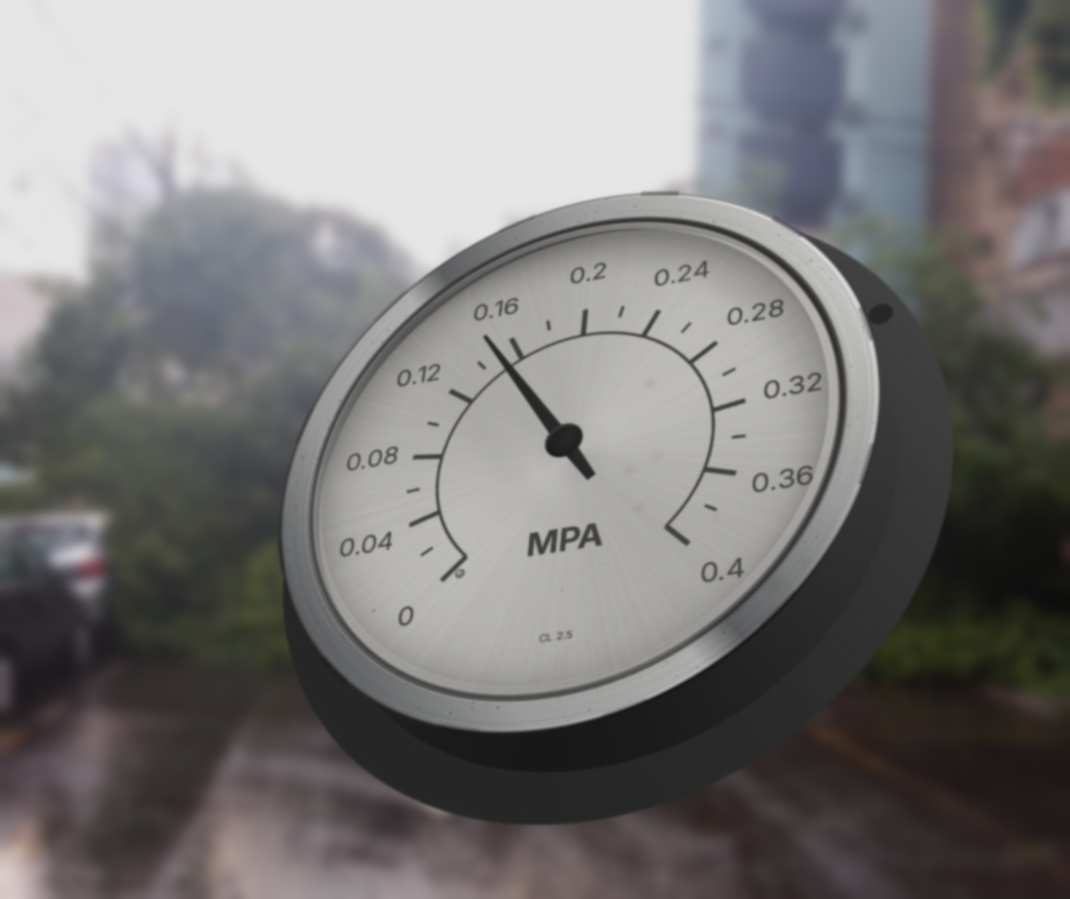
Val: 0.15 MPa
